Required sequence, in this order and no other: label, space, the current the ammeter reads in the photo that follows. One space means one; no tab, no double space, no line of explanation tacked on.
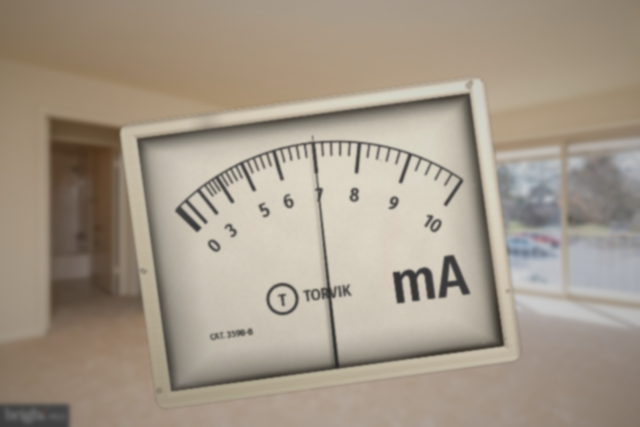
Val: 7 mA
